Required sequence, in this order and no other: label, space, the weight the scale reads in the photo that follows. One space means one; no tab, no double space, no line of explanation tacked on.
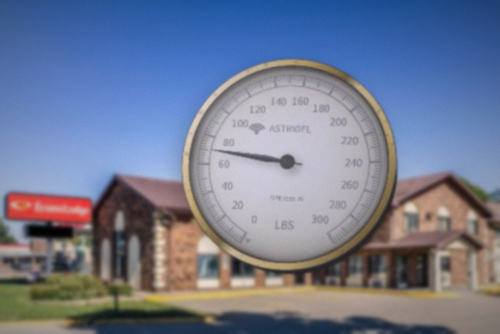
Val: 70 lb
